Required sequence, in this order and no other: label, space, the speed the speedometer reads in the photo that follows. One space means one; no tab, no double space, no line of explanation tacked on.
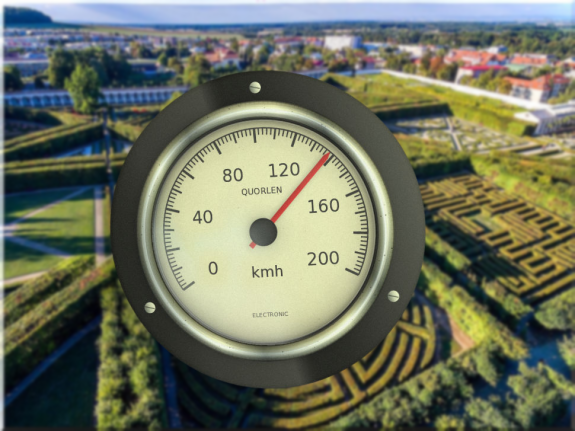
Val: 138 km/h
